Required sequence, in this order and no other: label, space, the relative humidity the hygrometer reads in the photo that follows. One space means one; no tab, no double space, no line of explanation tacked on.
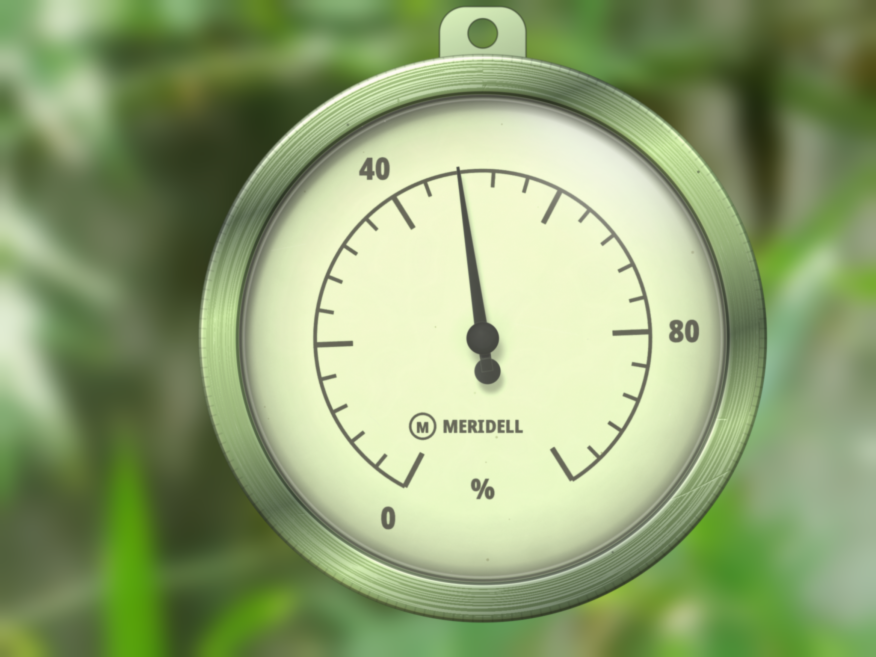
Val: 48 %
